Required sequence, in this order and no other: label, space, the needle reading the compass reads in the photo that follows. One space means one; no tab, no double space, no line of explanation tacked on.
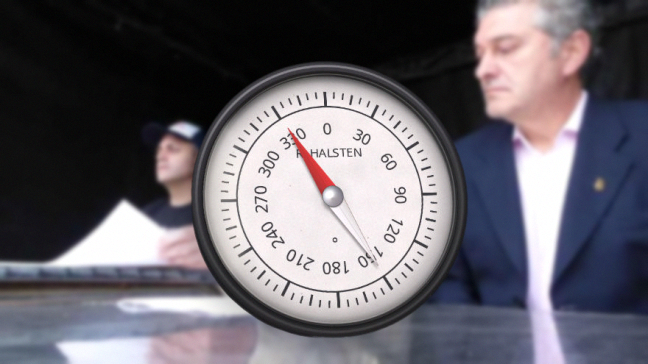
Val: 330 °
